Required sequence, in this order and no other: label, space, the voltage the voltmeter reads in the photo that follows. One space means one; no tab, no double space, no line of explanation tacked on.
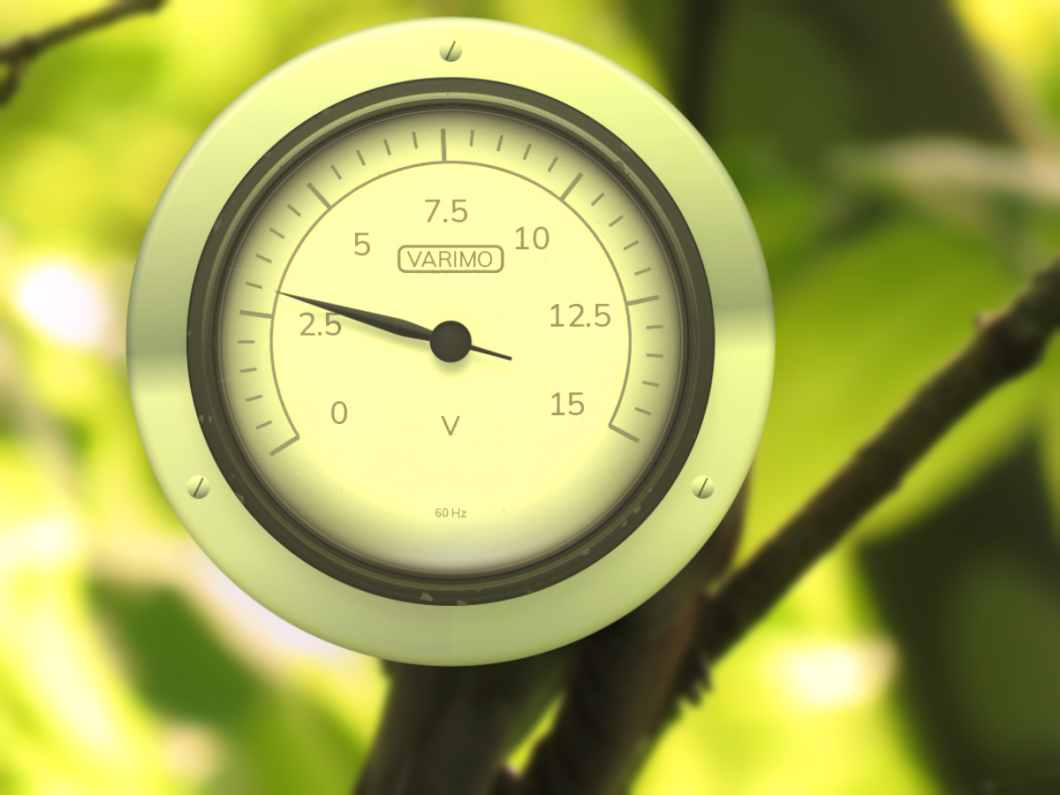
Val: 3 V
